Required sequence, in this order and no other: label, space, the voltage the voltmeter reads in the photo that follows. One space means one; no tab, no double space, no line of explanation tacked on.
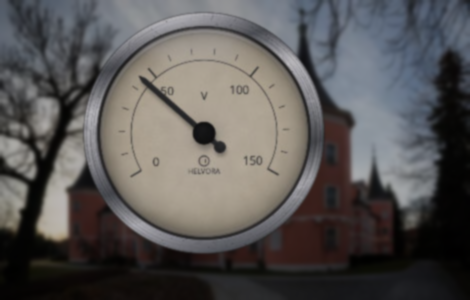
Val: 45 V
